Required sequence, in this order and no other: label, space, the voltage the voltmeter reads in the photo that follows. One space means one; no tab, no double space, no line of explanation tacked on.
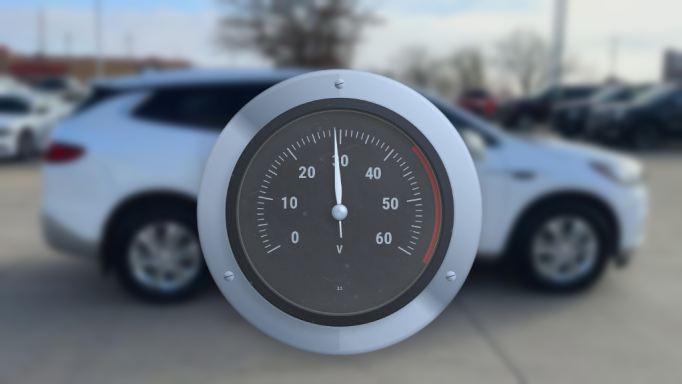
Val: 29 V
